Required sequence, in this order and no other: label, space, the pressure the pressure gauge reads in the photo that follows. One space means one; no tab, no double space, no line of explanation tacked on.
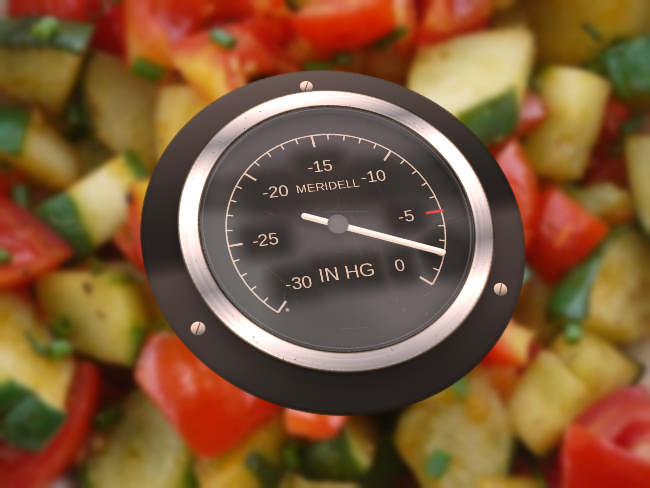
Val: -2 inHg
